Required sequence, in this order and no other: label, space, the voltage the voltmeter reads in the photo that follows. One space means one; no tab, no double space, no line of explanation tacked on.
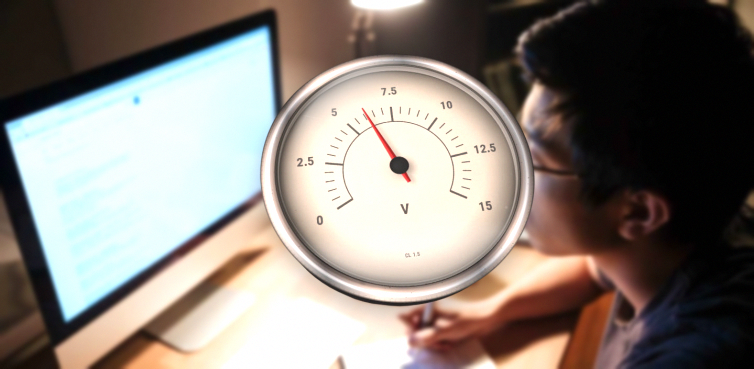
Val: 6 V
